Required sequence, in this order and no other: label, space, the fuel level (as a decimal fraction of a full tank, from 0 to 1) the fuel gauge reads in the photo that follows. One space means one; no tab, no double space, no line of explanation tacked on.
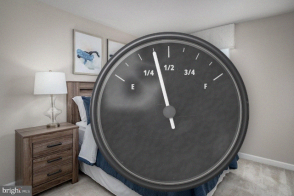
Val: 0.375
